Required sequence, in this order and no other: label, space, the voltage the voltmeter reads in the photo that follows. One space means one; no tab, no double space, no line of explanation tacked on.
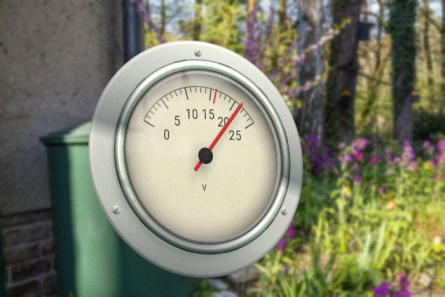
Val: 21 V
